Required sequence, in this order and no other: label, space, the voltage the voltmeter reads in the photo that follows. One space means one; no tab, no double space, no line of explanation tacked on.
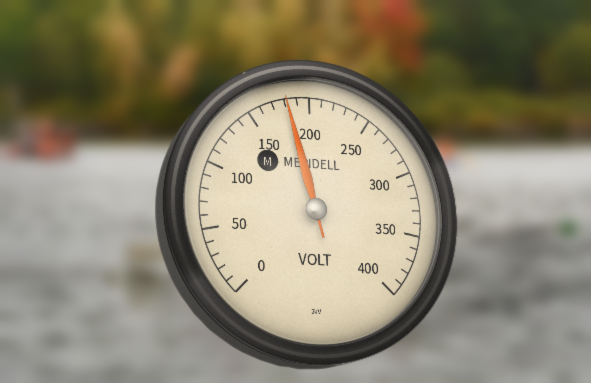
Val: 180 V
